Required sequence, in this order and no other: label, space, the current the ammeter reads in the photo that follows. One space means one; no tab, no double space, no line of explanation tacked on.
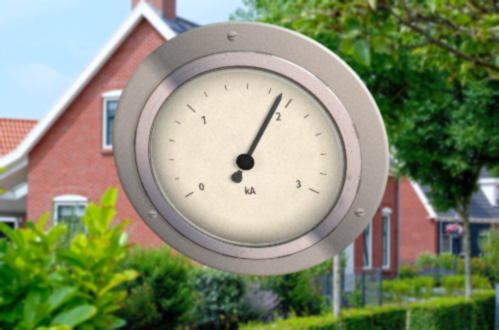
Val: 1.9 kA
